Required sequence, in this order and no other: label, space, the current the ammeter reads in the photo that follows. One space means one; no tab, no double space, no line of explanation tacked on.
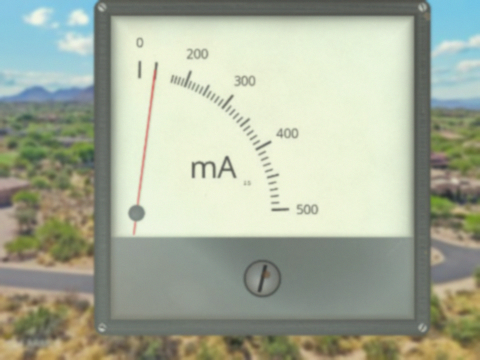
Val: 100 mA
